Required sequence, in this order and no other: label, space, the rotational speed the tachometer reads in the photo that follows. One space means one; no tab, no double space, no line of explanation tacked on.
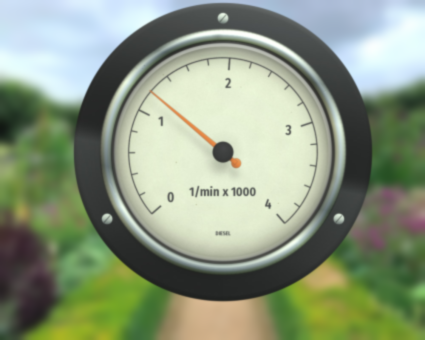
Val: 1200 rpm
